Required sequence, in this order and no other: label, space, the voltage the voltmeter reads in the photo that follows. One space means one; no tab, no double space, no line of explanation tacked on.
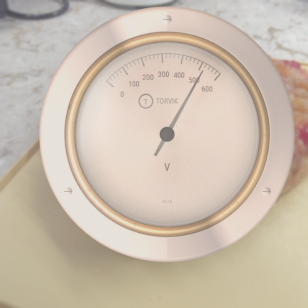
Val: 520 V
